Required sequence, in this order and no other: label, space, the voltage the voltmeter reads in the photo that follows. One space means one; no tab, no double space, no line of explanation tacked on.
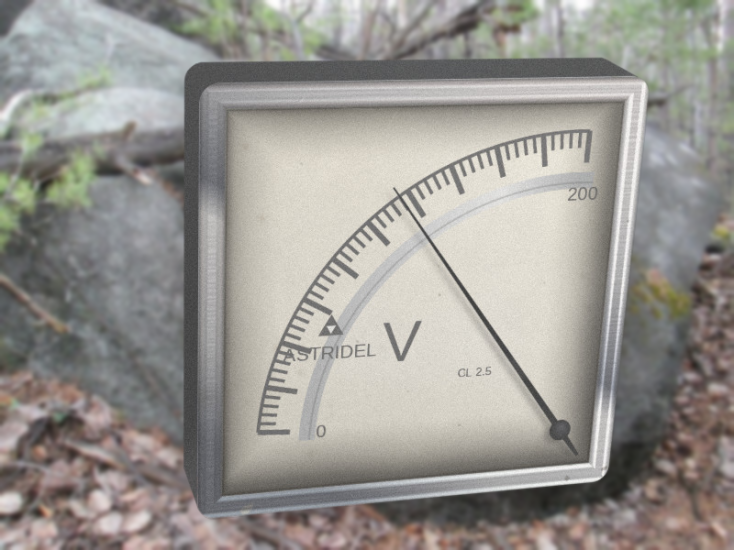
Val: 116 V
